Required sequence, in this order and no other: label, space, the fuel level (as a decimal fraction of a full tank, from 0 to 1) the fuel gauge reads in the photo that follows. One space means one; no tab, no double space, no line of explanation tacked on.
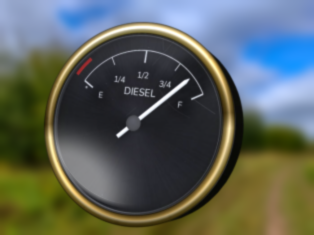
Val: 0.875
